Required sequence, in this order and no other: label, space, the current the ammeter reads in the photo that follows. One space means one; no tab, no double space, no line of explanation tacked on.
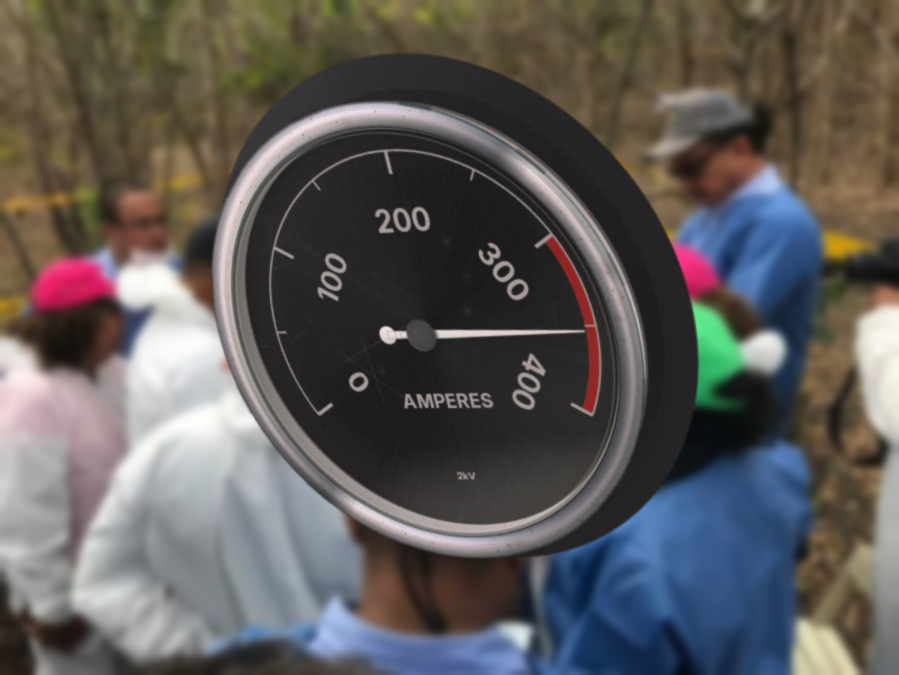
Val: 350 A
